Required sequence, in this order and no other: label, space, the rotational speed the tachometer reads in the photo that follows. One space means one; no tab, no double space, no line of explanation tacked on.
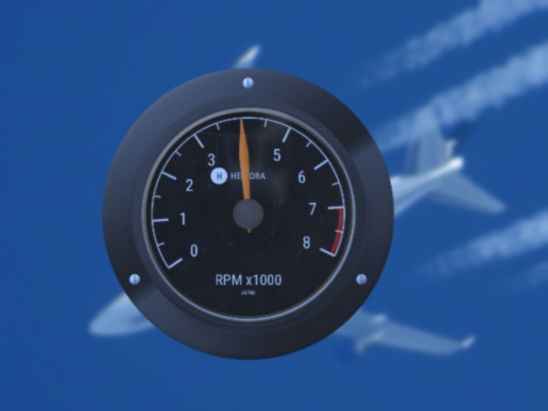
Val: 4000 rpm
